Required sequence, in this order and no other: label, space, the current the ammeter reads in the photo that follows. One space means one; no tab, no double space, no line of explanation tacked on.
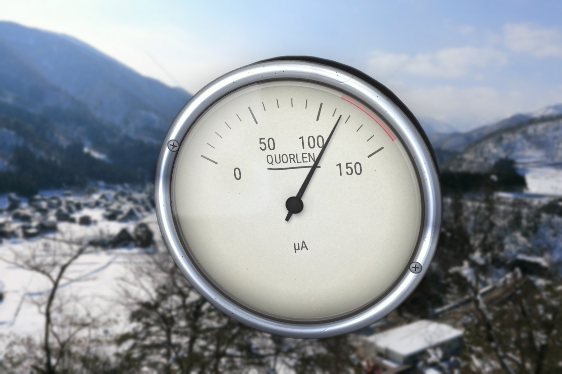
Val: 115 µA
